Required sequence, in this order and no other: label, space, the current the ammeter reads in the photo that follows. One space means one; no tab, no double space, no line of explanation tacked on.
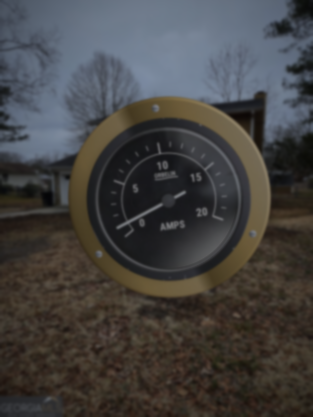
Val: 1 A
